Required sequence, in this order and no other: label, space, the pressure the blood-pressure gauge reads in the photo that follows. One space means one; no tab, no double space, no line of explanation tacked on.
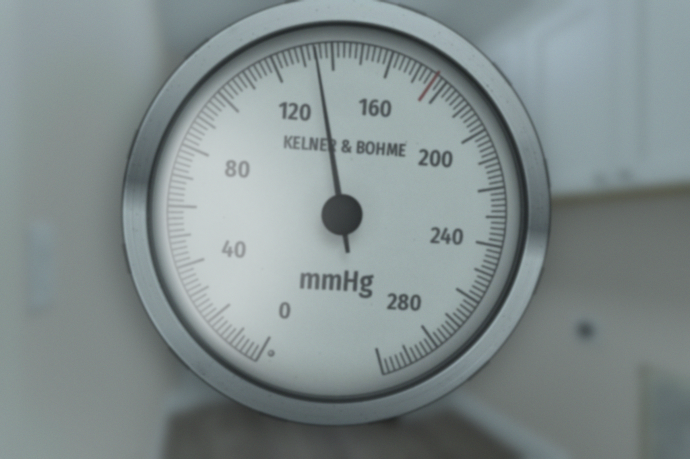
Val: 134 mmHg
